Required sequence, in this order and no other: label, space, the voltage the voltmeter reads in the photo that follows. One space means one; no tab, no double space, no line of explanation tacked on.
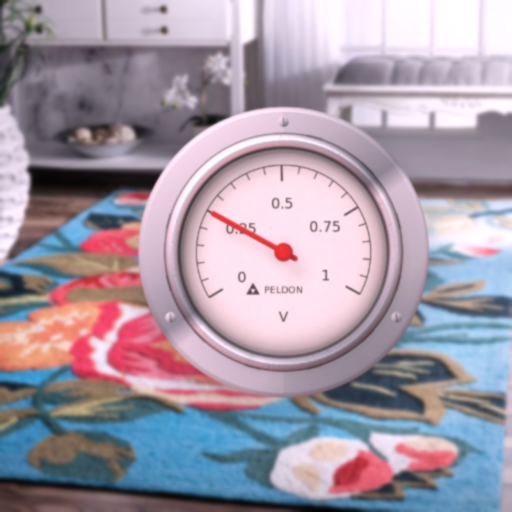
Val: 0.25 V
